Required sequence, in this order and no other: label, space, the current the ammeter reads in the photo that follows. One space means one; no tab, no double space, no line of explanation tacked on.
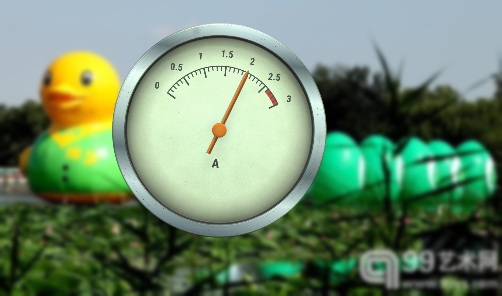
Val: 2 A
